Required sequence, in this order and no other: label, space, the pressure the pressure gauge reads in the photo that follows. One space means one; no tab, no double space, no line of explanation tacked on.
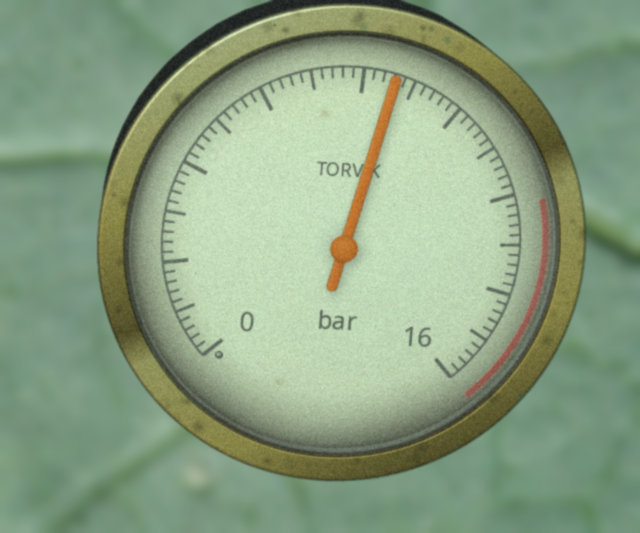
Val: 8.6 bar
